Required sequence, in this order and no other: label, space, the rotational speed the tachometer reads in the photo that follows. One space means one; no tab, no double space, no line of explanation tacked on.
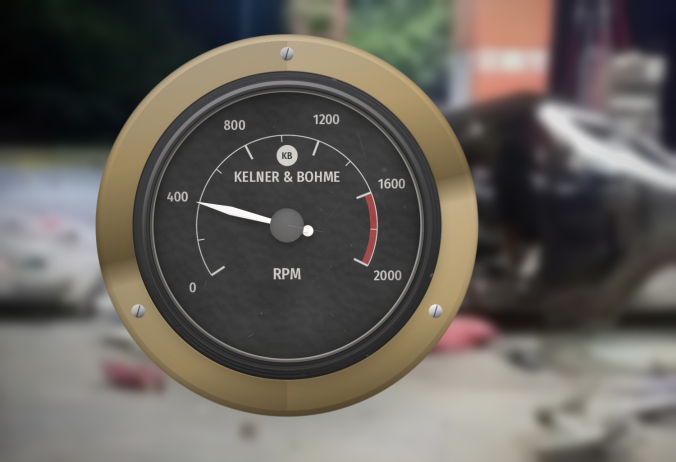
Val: 400 rpm
